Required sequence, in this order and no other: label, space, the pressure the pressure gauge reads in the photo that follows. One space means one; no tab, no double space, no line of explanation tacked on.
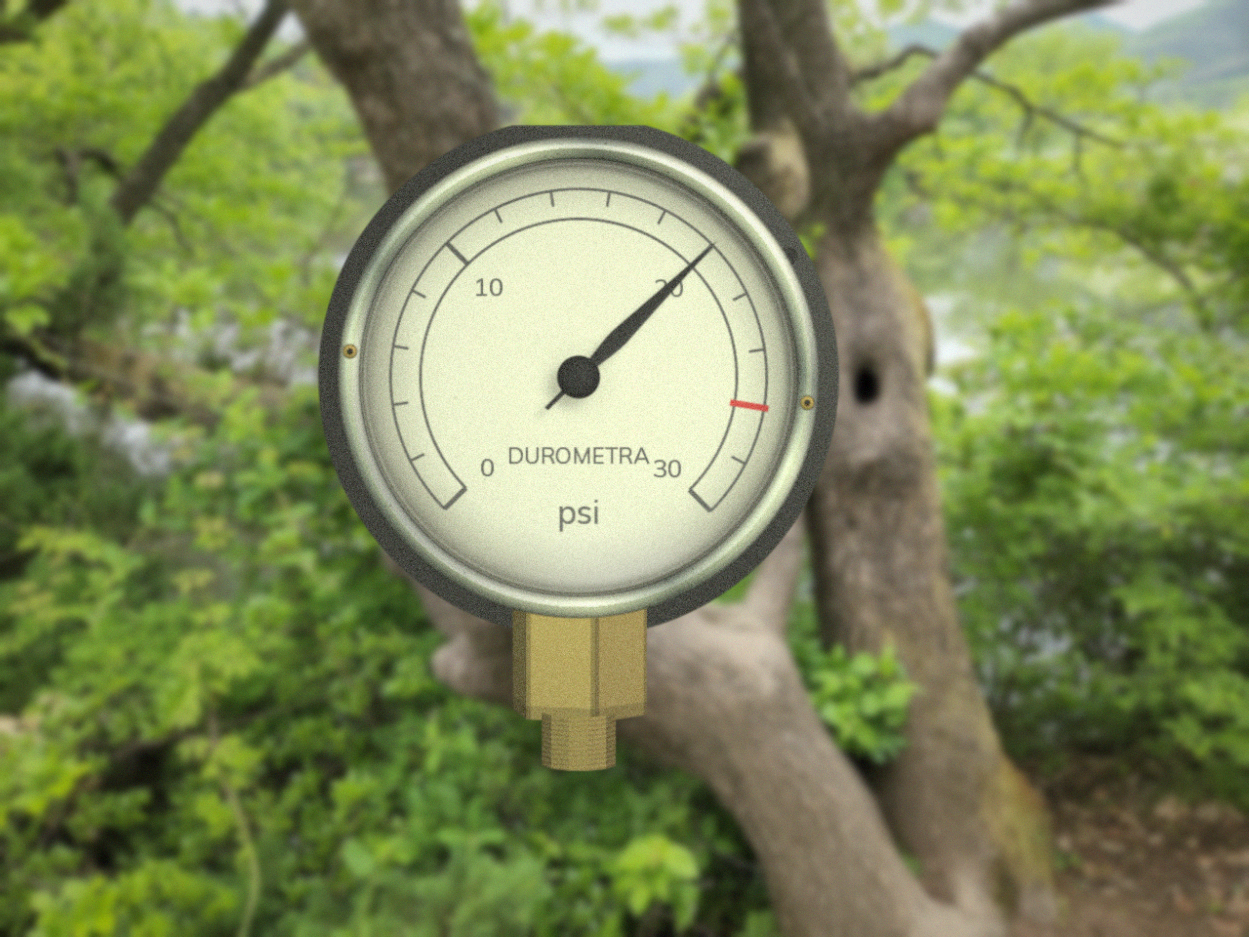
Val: 20 psi
